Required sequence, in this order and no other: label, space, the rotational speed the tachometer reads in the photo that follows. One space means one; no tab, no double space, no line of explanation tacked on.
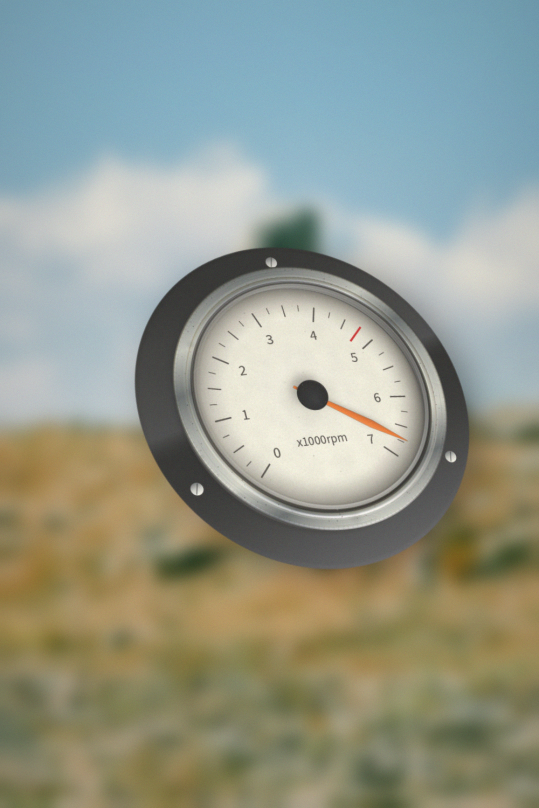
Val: 6750 rpm
